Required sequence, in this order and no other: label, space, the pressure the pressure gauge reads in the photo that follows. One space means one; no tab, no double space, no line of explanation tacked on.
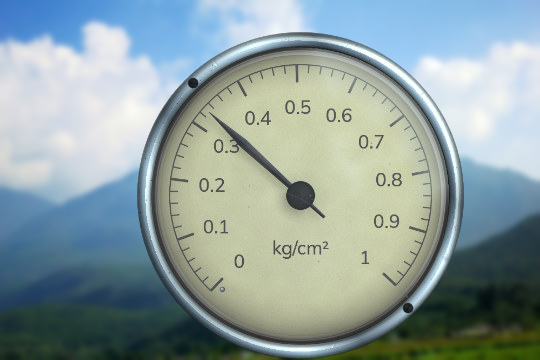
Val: 0.33 kg/cm²
